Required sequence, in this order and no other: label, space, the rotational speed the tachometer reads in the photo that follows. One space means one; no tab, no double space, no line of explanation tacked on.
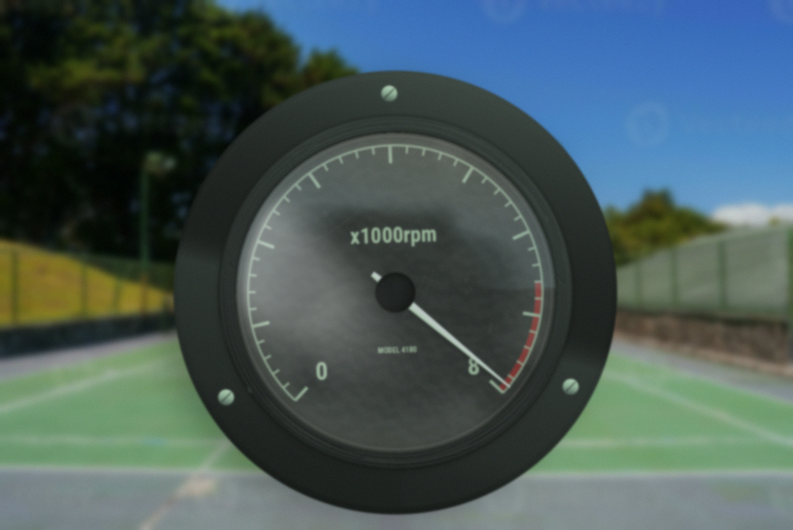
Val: 7900 rpm
